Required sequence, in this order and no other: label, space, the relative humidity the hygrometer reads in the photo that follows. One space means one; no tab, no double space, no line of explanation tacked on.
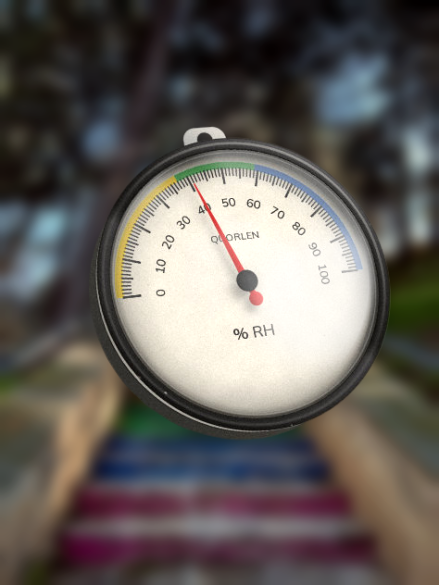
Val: 40 %
